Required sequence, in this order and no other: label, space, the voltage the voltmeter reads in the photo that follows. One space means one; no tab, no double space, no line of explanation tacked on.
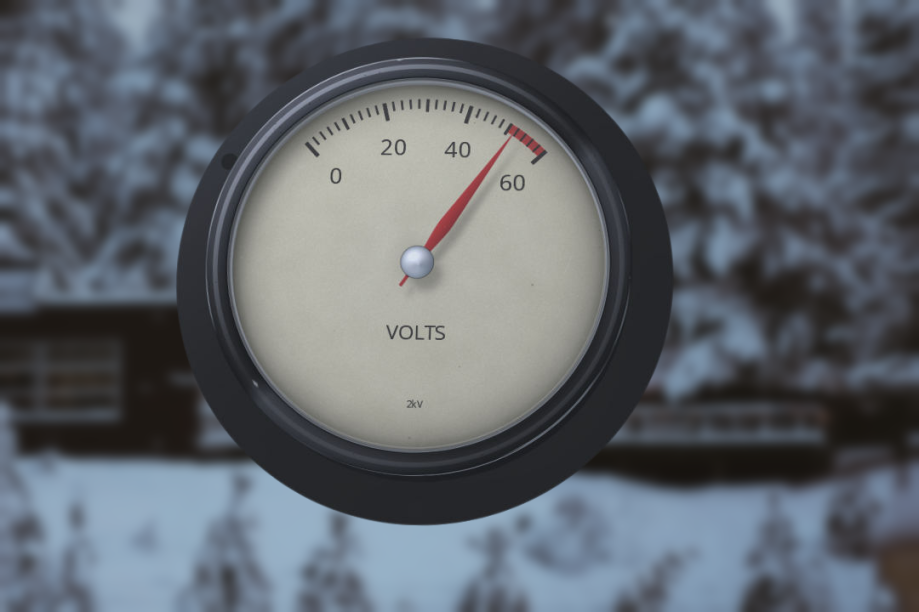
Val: 52 V
